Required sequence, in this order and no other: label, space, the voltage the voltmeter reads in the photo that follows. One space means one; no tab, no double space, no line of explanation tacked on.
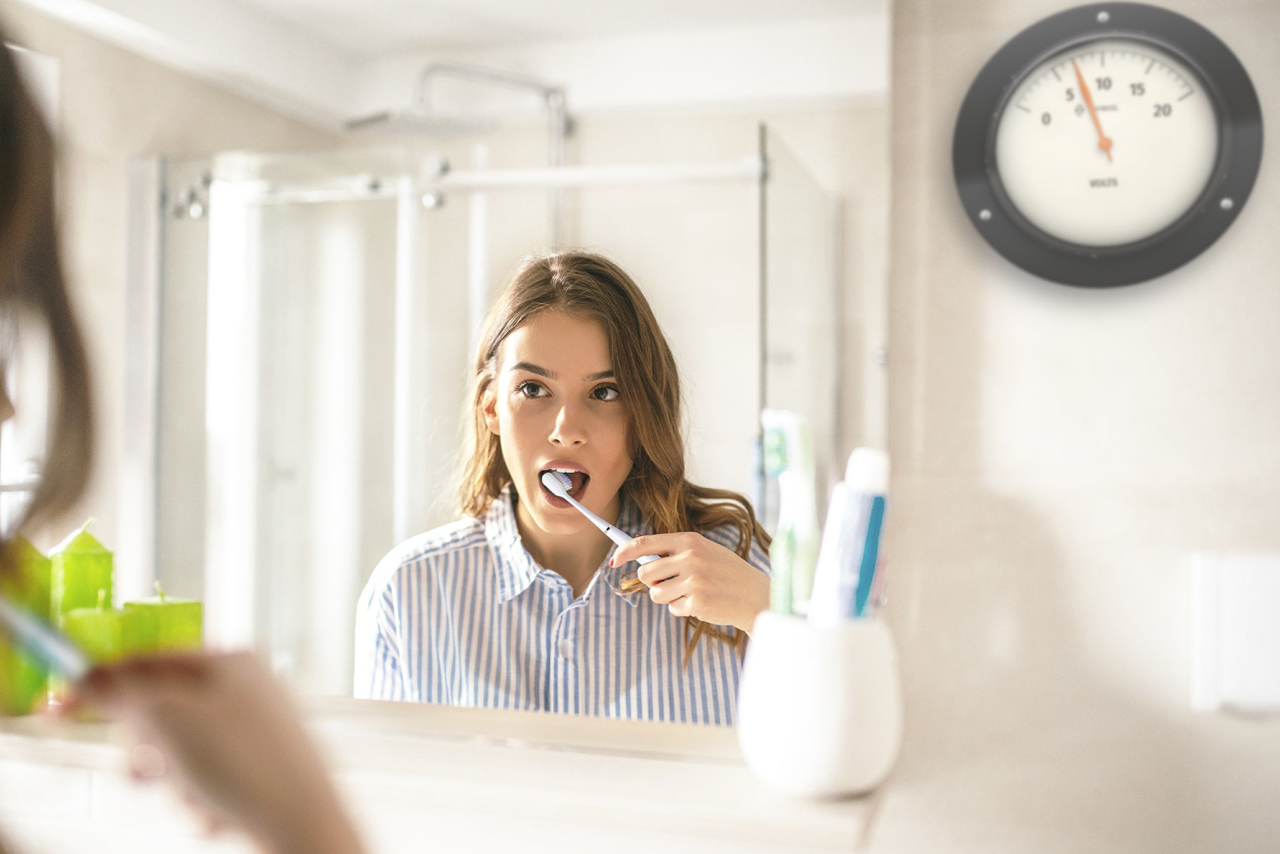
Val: 7 V
